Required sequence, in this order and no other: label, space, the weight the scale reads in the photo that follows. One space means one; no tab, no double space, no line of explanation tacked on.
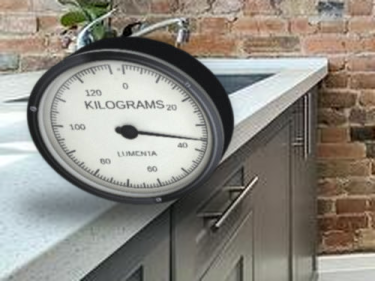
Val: 35 kg
